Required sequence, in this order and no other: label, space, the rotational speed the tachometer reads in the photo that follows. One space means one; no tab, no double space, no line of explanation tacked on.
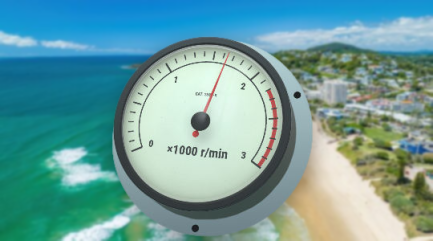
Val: 1650 rpm
